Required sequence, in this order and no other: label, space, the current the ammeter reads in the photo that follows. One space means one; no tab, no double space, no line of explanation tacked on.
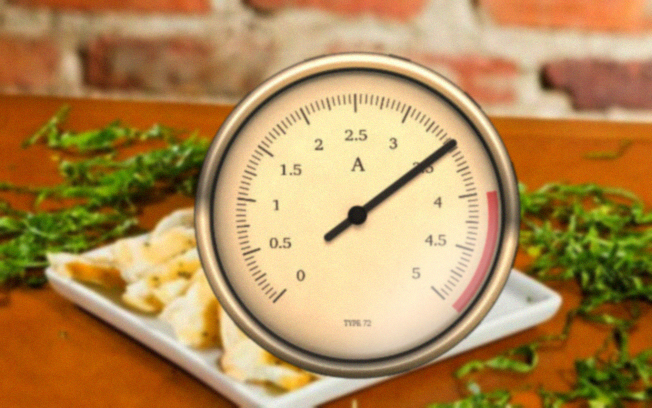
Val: 3.5 A
